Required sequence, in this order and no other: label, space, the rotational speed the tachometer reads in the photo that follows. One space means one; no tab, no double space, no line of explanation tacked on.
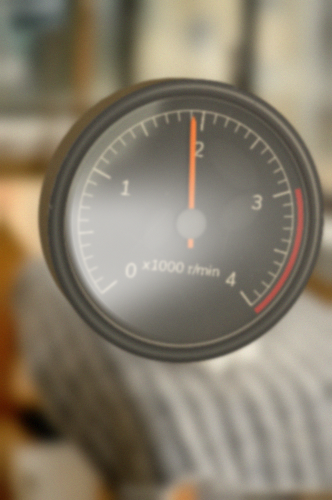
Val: 1900 rpm
